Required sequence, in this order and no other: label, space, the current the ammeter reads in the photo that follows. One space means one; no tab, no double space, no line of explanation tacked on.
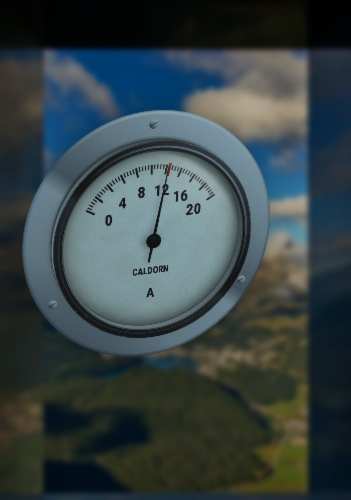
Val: 12 A
